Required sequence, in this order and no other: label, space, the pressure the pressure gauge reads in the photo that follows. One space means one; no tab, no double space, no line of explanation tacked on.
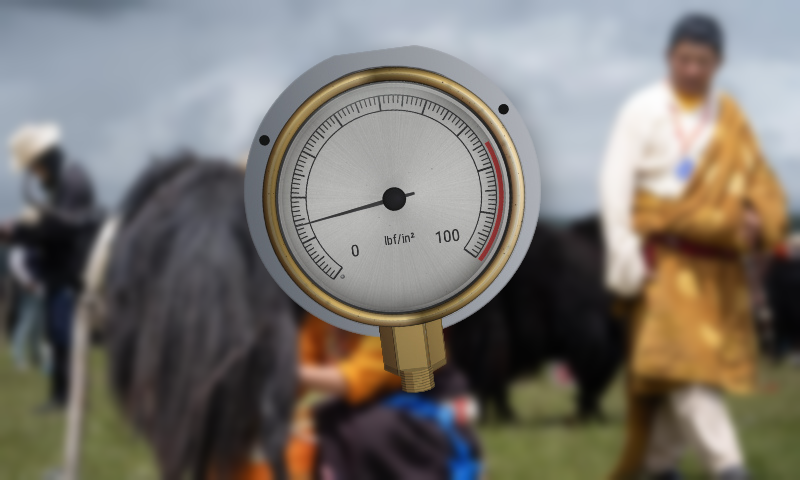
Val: 14 psi
